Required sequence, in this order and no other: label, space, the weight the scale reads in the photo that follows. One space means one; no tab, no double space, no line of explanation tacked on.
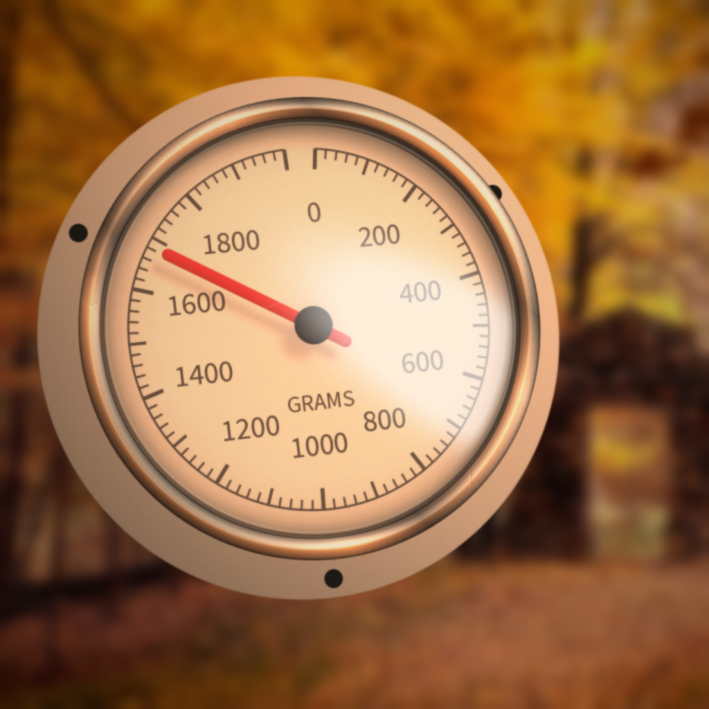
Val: 1680 g
